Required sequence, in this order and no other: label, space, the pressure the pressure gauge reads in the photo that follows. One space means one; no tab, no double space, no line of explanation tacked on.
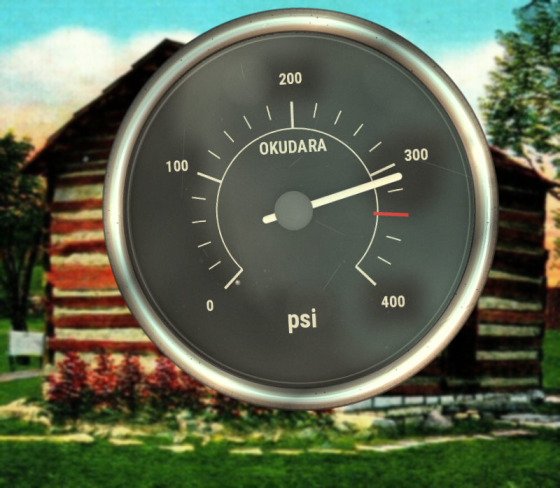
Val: 310 psi
